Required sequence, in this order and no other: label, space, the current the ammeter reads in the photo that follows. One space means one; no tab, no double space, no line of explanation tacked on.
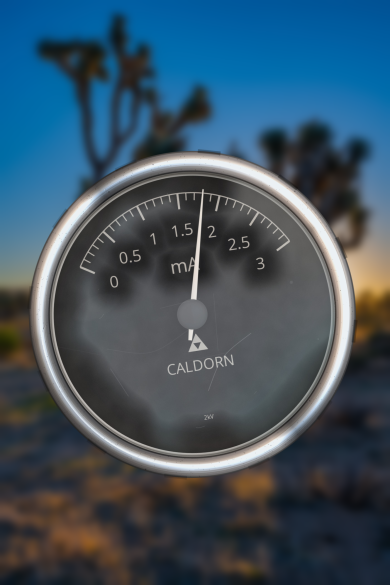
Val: 1.8 mA
